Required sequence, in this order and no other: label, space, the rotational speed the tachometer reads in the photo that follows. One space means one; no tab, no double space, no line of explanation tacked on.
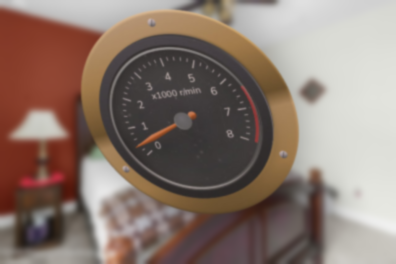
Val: 400 rpm
